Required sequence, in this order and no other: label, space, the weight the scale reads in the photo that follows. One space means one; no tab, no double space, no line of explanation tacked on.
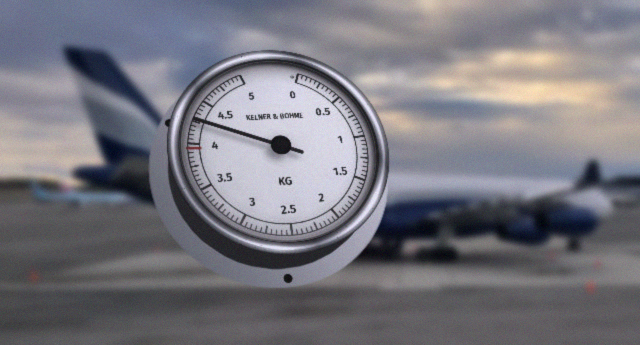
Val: 4.25 kg
